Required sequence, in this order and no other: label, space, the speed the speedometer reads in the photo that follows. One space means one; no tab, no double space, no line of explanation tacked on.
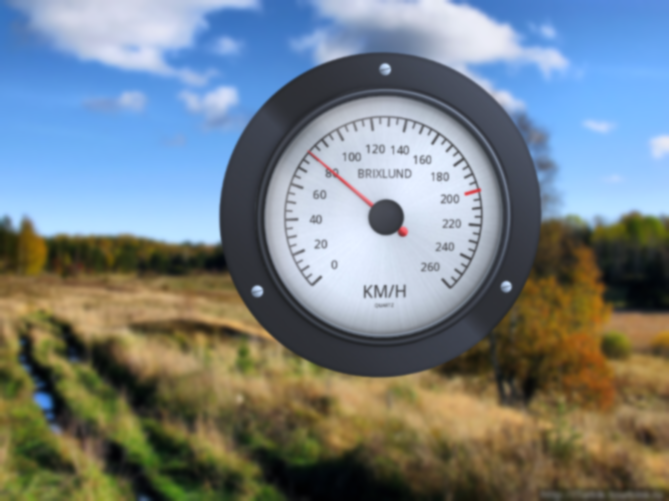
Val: 80 km/h
